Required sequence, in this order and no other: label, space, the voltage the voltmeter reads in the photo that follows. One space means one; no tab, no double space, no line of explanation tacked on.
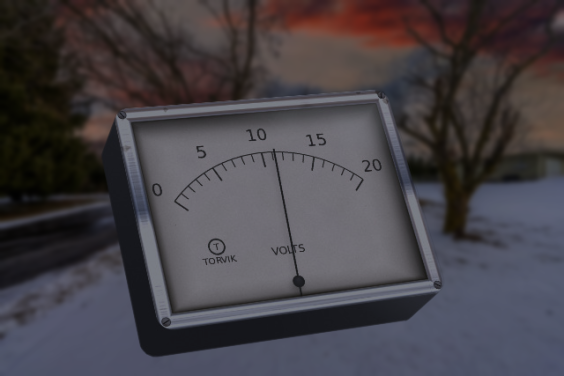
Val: 11 V
